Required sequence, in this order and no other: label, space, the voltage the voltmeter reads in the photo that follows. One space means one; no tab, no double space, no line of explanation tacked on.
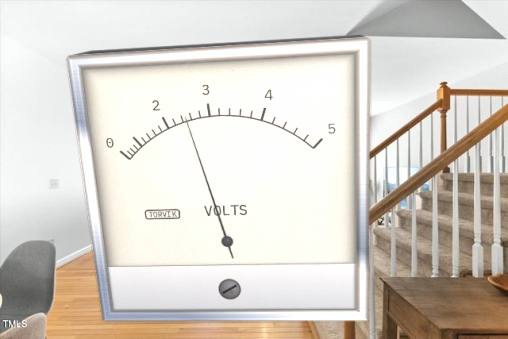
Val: 2.5 V
